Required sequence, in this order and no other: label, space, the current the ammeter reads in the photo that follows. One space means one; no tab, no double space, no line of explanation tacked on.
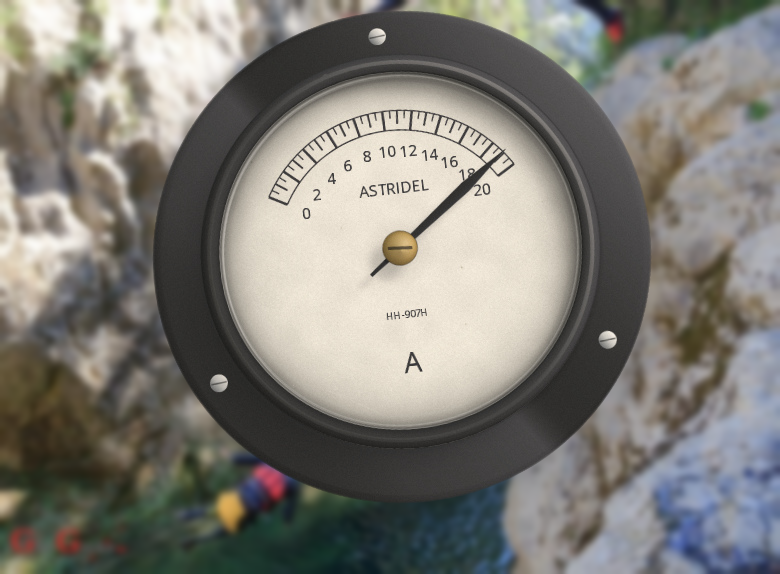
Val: 19 A
